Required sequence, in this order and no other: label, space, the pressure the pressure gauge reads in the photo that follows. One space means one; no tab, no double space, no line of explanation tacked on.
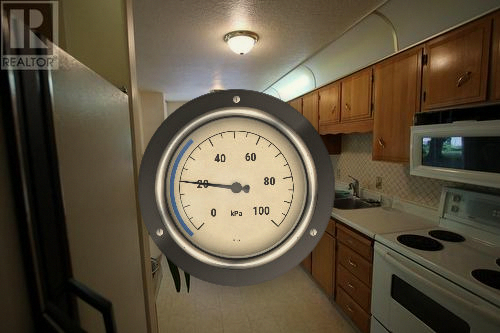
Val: 20 kPa
